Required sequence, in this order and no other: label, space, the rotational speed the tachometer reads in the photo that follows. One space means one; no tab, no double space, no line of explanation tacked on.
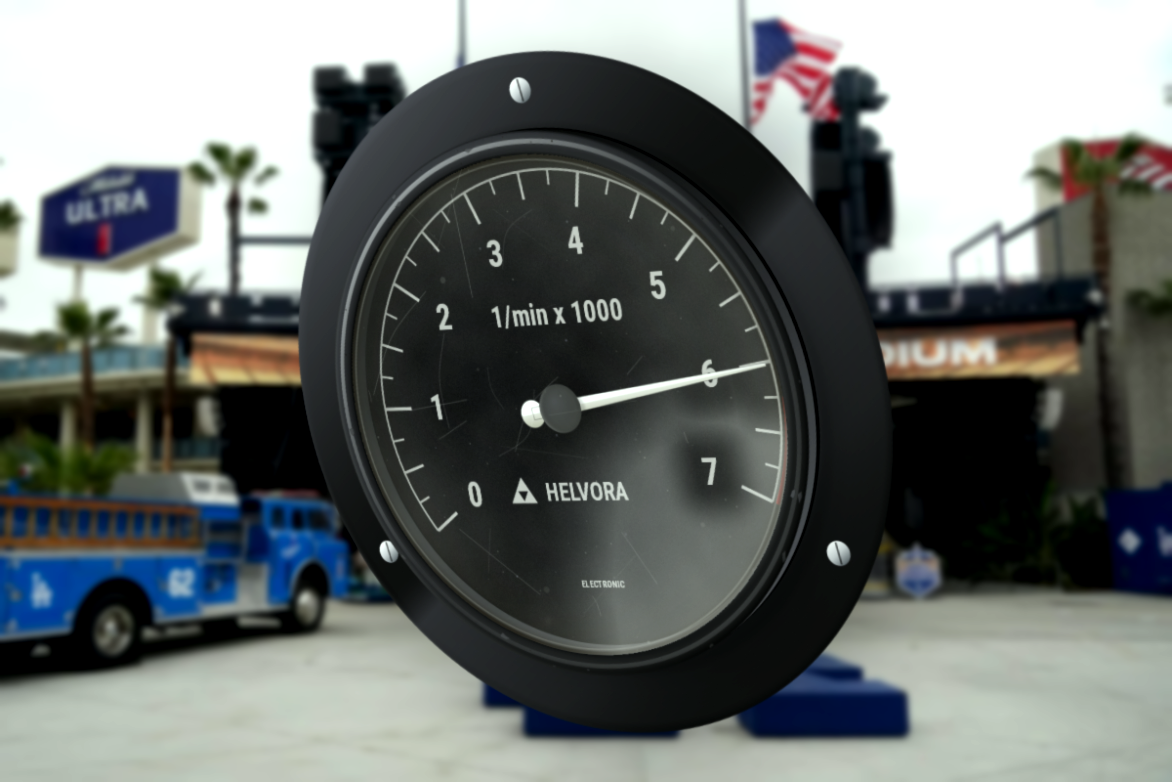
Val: 6000 rpm
